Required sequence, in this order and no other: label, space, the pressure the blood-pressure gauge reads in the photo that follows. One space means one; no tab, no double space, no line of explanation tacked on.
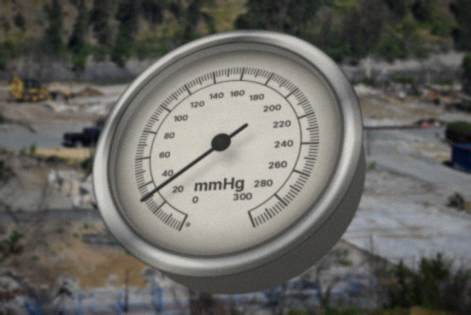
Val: 30 mmHg
